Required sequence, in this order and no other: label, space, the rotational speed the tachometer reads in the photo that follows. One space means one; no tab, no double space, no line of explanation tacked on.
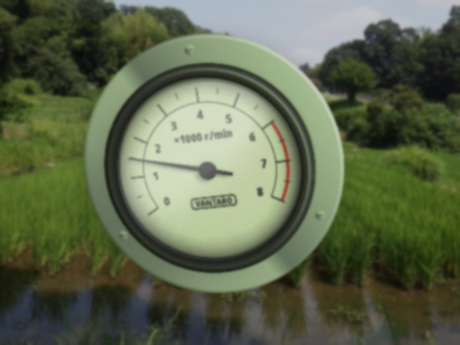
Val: 1500 rpm
